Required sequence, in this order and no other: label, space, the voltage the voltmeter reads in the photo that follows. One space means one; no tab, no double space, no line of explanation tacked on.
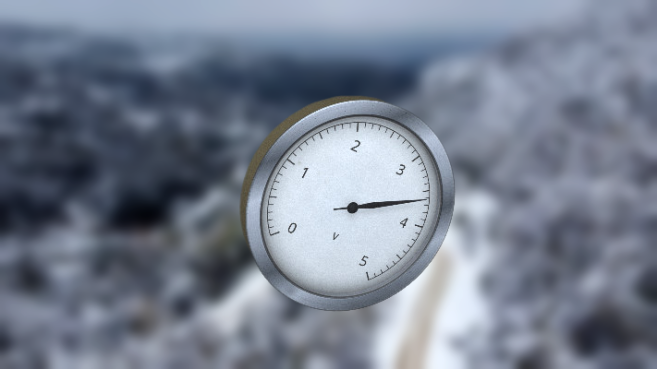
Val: 3.6 V
